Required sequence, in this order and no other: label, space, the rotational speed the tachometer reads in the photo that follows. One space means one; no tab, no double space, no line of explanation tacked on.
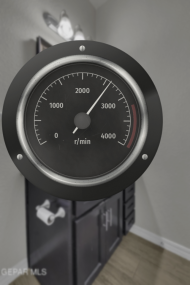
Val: 2600 rpm
